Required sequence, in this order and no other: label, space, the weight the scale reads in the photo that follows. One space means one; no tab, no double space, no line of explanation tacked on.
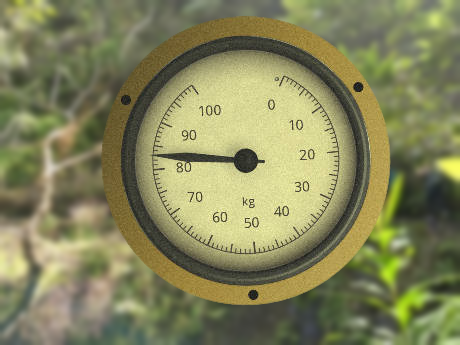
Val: 83 kg
